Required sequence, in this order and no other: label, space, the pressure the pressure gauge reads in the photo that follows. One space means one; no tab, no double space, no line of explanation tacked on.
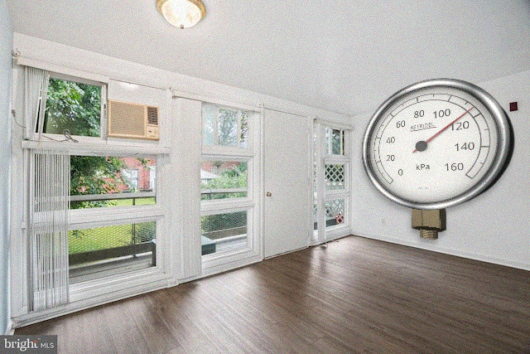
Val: 115 kPa
